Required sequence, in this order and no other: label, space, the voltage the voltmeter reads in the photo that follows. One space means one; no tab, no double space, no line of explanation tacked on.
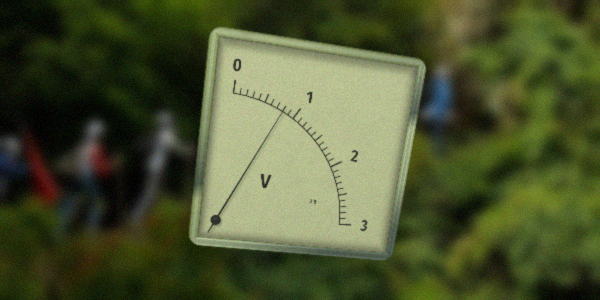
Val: 0.8 V
